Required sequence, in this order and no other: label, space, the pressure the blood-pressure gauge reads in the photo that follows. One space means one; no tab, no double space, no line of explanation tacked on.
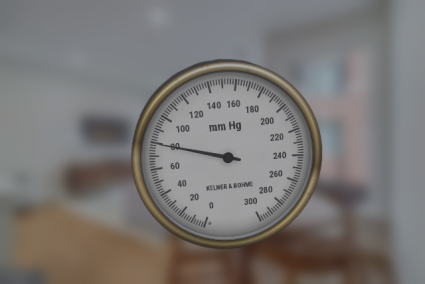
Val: 80 mmHg
